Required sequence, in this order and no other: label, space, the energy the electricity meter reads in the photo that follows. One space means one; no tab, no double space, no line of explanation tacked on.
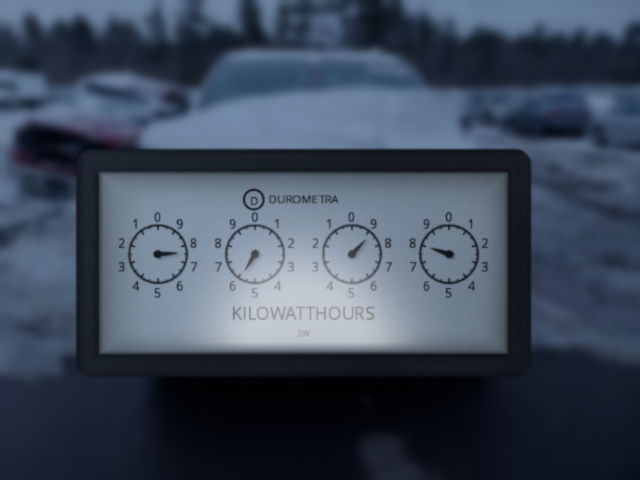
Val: 7588 kWh
